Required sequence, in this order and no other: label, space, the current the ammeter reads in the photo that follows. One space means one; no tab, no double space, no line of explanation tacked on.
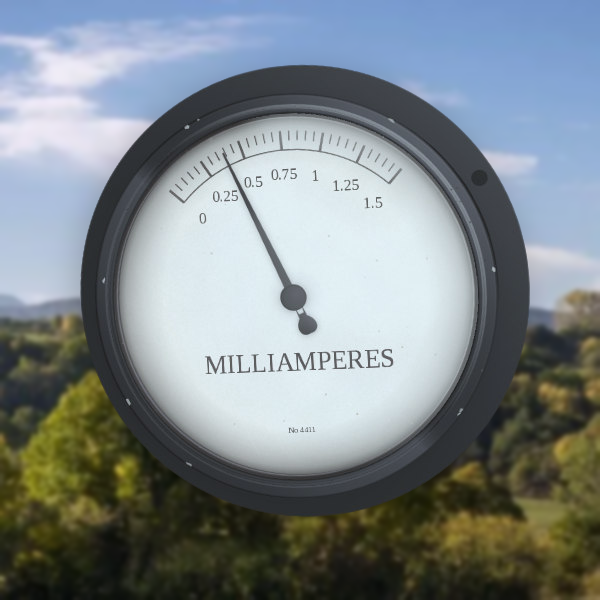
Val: 0.4 mA
